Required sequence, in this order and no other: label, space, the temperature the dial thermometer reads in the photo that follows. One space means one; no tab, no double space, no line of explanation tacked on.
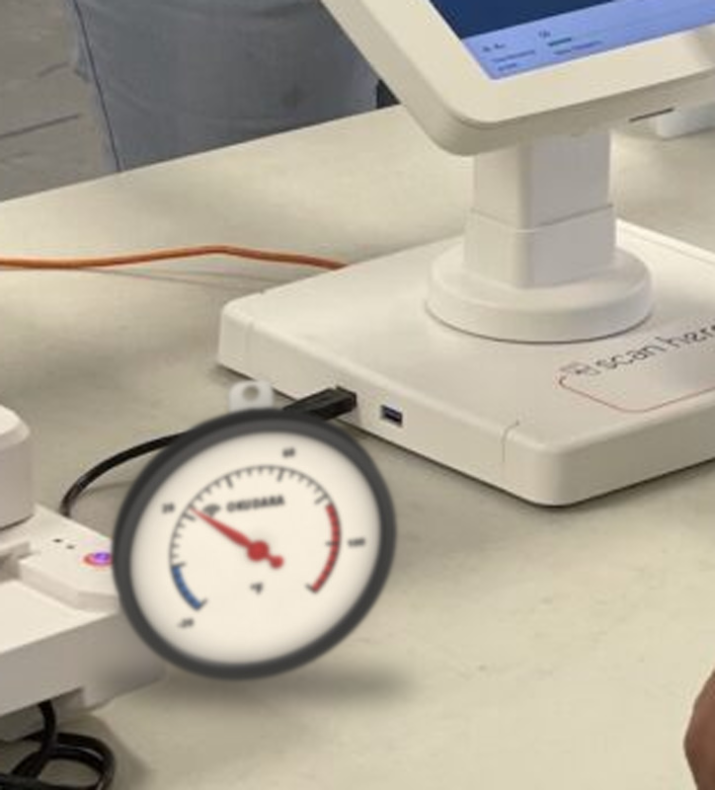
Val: 24 °F
